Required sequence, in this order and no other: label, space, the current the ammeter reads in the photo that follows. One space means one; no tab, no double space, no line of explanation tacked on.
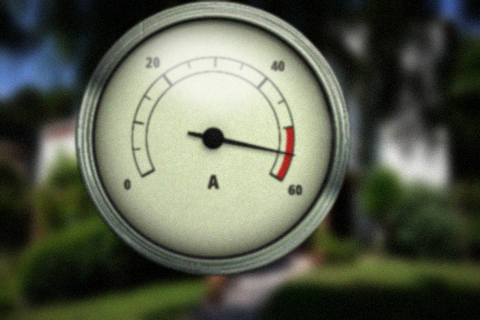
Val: 55 A
